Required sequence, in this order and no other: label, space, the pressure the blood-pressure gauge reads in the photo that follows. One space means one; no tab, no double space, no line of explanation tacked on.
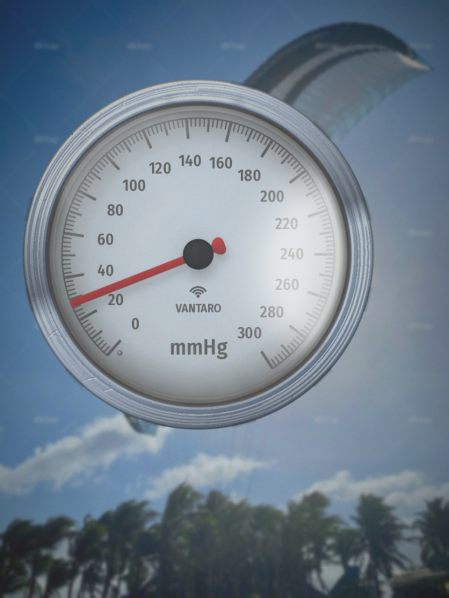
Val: 28 mmHg
